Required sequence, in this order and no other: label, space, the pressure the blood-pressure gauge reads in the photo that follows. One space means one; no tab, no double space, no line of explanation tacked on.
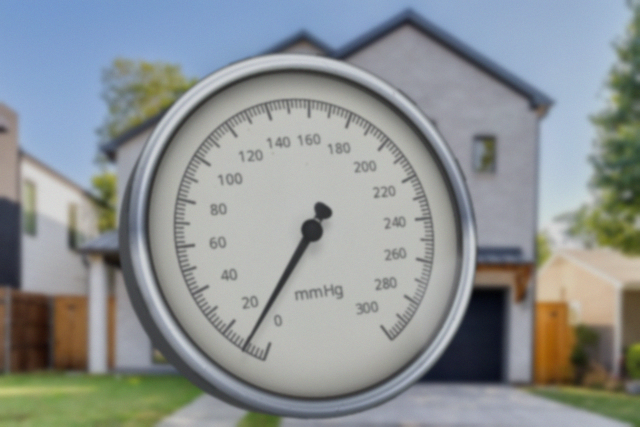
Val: 10 mmHg
